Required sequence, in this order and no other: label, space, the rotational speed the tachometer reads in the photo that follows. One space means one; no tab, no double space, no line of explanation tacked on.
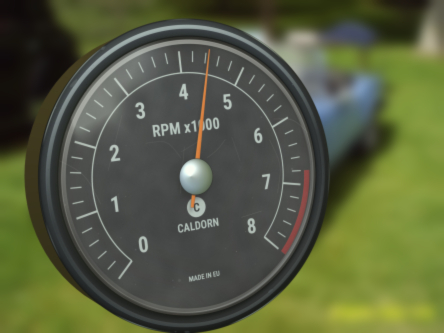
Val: 4400 rpm
